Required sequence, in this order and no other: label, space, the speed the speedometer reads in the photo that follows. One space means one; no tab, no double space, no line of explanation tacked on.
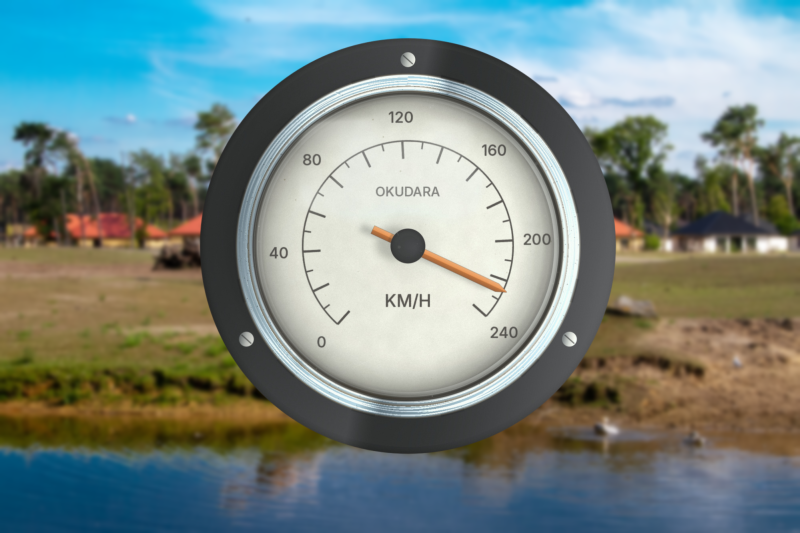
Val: 225 km/h
